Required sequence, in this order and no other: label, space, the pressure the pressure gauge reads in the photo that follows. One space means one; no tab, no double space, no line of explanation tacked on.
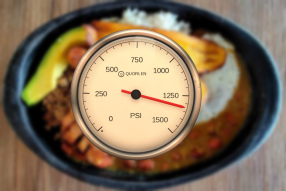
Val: 1325 psi
